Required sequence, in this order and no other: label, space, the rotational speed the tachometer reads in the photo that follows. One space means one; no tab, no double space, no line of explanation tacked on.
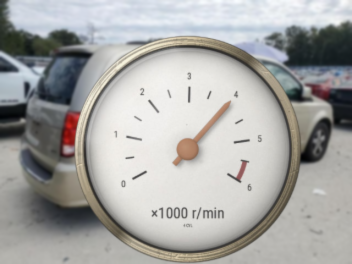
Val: 4000 rpm
